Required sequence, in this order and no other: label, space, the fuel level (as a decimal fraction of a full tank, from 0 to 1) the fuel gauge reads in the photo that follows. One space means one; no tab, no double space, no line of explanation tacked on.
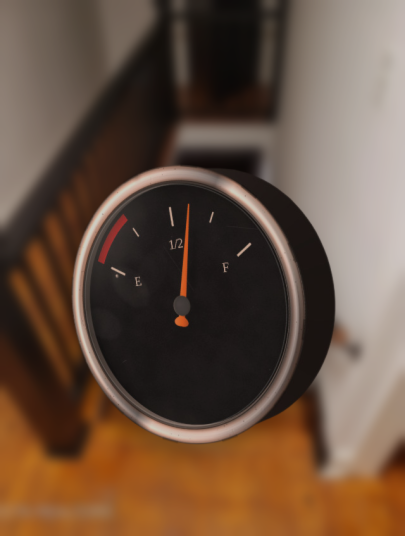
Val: 0.625
